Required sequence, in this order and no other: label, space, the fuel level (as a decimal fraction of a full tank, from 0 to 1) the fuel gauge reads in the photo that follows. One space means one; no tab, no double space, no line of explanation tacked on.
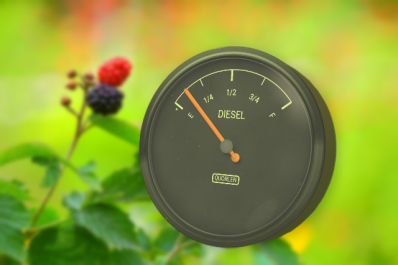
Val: 0.125
